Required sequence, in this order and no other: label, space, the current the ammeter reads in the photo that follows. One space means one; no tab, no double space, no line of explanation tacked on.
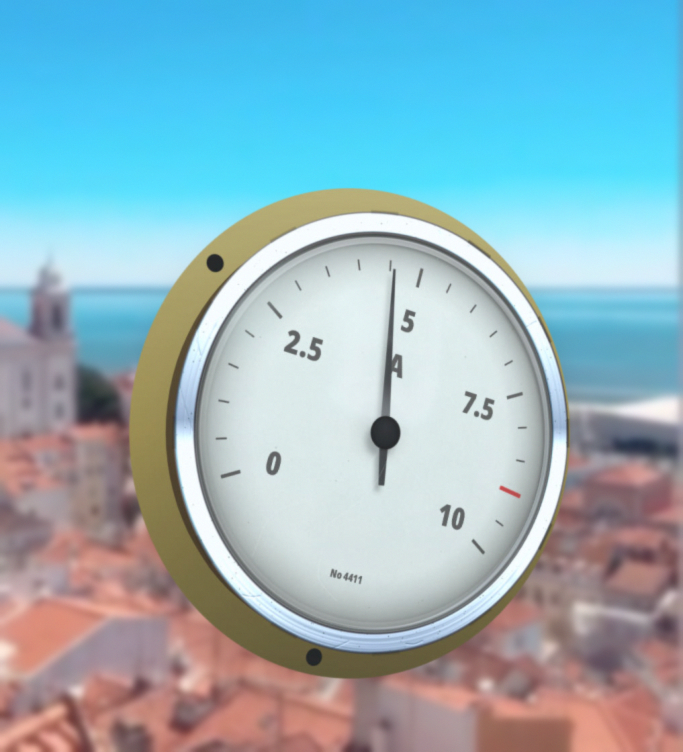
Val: 4.5 A
